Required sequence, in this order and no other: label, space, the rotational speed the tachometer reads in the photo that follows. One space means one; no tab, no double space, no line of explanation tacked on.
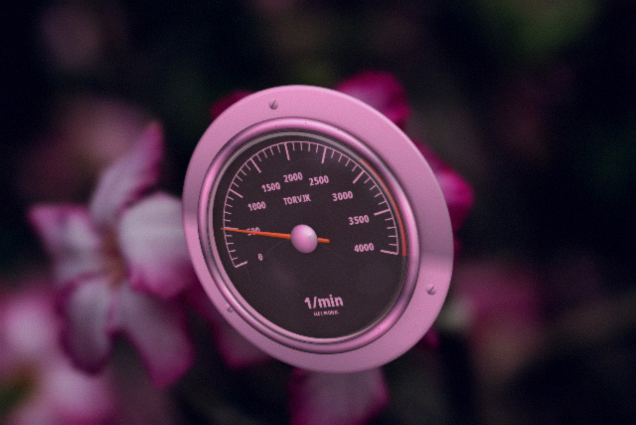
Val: 500 rpm
